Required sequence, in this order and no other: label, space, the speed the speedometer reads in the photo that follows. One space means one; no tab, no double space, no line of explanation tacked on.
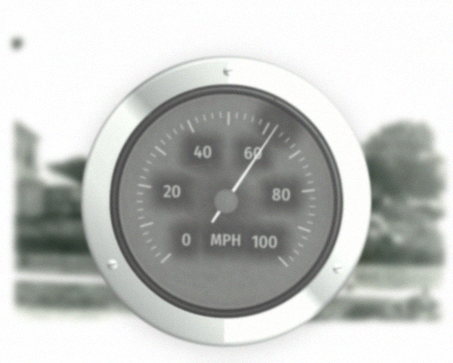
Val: 62 mph
